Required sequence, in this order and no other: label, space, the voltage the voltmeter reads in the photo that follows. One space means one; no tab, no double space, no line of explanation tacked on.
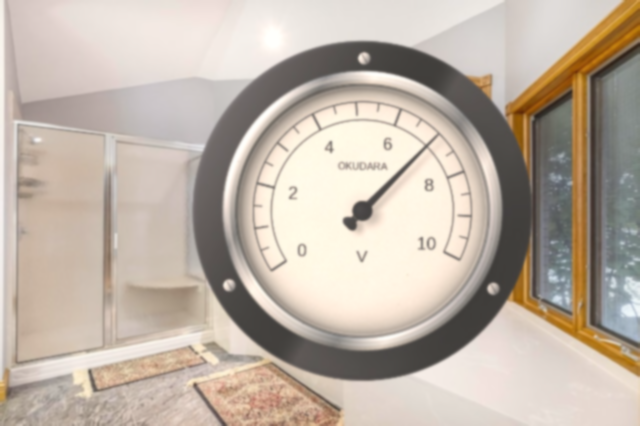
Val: 7 V
